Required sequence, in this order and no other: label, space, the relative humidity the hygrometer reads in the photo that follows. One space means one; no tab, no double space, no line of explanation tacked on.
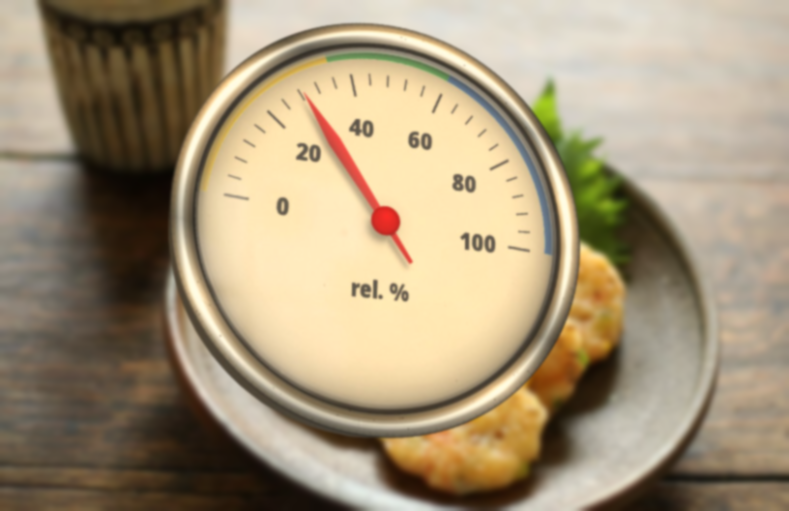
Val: 28 %
